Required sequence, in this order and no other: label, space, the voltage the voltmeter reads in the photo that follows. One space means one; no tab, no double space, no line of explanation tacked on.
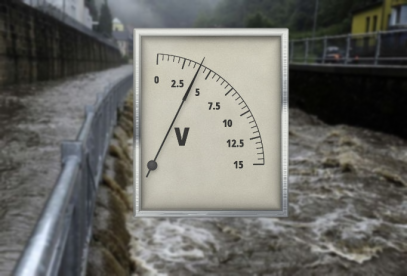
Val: 4 V
